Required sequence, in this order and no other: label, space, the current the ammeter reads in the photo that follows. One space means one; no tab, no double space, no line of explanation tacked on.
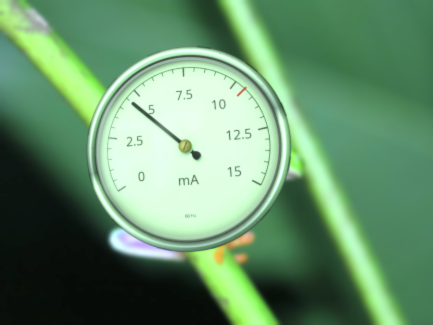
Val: 4.5 mA
